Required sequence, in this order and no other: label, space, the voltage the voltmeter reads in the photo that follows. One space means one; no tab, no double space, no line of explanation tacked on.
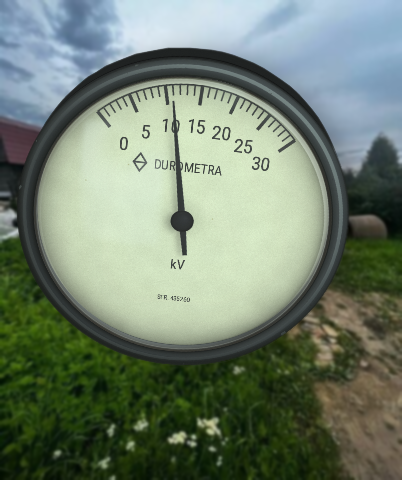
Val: 11 kV
